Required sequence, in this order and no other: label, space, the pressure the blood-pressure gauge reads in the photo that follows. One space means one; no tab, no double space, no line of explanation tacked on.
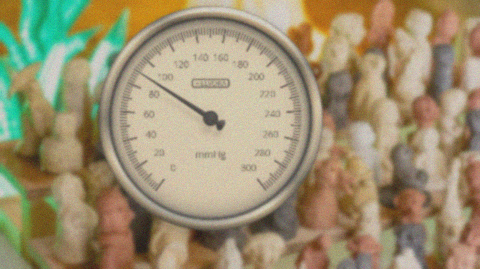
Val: 90 mmHg
